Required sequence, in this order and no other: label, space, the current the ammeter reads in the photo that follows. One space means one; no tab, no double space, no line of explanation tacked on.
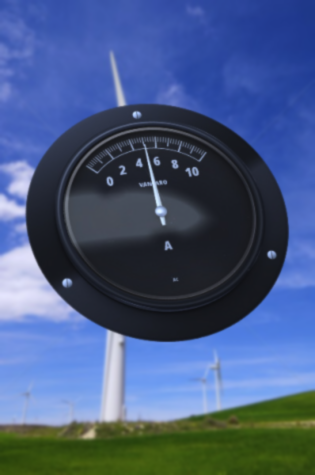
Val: 5 A
